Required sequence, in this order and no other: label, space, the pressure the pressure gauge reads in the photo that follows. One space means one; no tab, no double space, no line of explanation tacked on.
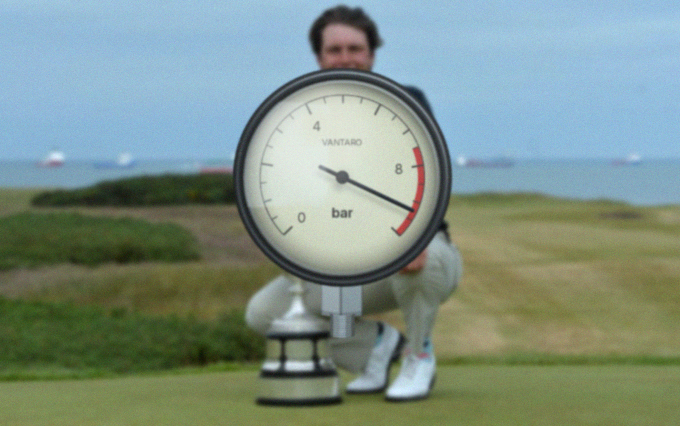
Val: 9.25 bar
